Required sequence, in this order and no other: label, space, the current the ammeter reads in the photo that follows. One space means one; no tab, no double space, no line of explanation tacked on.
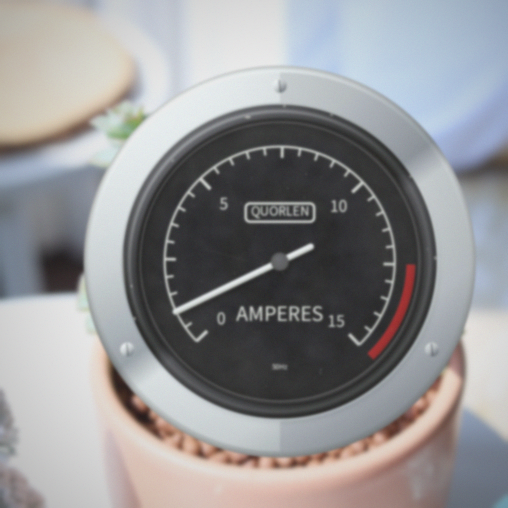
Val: 1 A
